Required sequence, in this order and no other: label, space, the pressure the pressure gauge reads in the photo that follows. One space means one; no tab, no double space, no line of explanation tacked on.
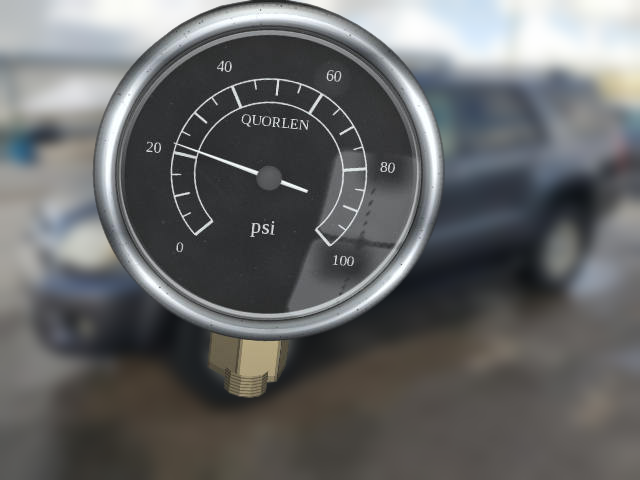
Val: 22.5 psi
